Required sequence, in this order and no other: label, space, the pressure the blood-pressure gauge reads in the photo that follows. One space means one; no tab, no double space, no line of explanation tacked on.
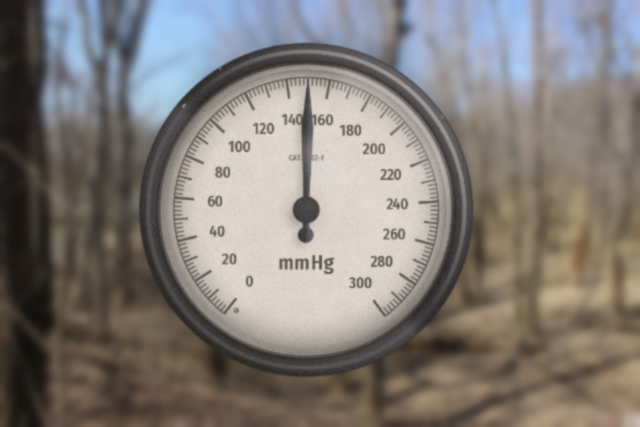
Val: 150 mmHg
